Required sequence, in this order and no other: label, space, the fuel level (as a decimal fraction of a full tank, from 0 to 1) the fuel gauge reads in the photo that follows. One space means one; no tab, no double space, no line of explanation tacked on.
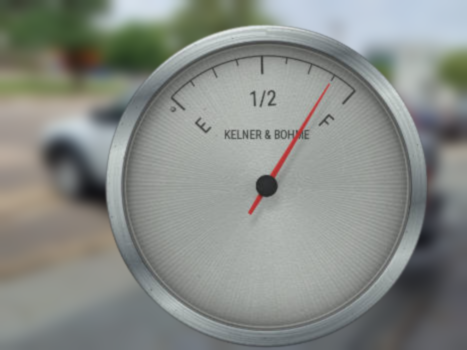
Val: 0.875
